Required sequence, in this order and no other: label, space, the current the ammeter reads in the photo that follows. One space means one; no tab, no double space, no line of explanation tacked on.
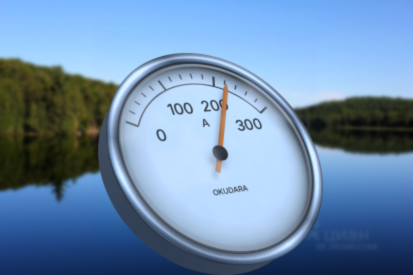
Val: 220 A
